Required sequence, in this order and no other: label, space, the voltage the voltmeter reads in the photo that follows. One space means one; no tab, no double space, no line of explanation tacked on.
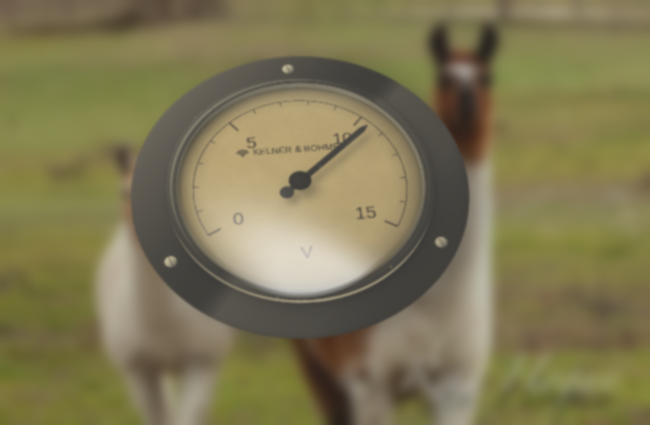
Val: 10.5 V
